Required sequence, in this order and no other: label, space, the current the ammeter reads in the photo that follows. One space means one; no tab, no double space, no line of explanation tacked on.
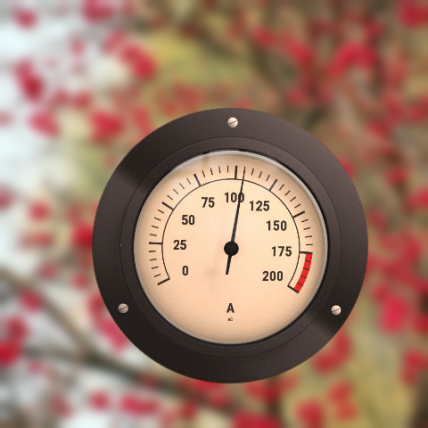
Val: 105 A
